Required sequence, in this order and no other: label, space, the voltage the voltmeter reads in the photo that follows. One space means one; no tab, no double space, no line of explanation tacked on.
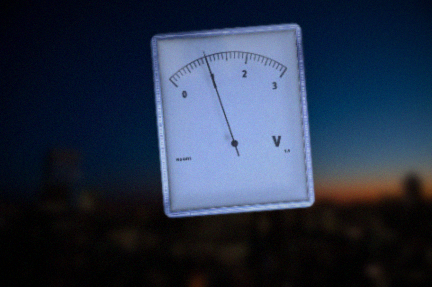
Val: 1 V
